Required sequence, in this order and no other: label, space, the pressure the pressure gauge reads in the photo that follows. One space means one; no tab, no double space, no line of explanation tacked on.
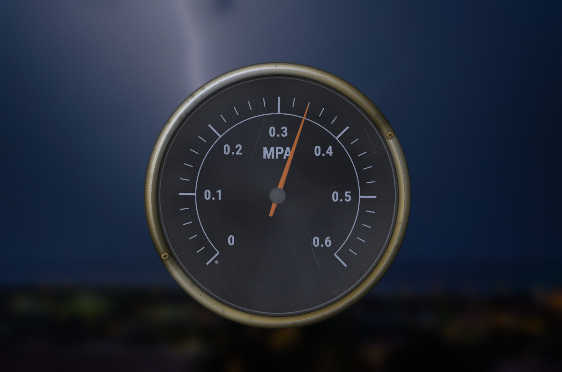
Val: 0.34 MPa
